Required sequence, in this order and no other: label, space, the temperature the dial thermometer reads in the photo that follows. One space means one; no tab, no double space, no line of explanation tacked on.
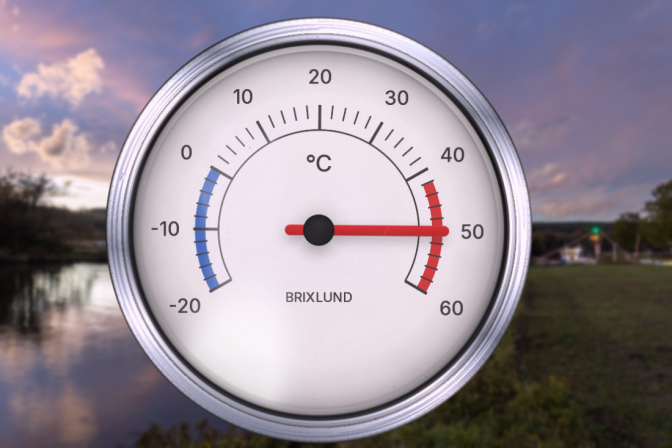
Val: 50 °C
